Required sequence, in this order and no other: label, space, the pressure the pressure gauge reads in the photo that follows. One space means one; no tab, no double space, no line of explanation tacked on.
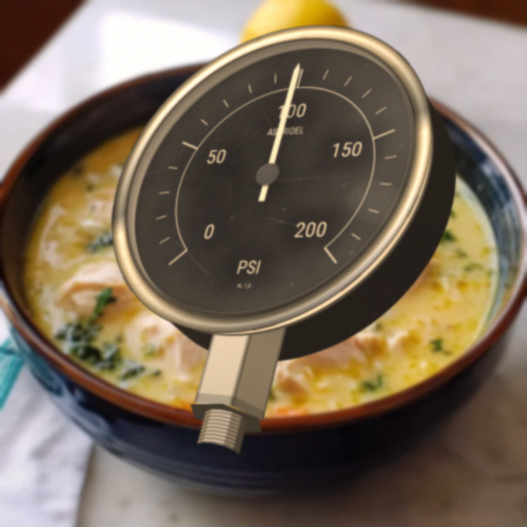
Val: 100 psi
